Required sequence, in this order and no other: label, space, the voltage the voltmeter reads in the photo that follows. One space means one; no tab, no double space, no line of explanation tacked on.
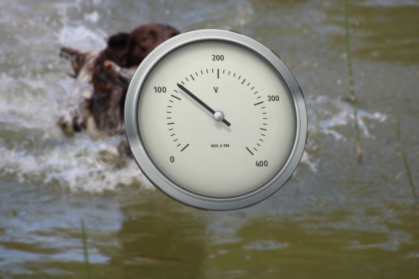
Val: 120 V
